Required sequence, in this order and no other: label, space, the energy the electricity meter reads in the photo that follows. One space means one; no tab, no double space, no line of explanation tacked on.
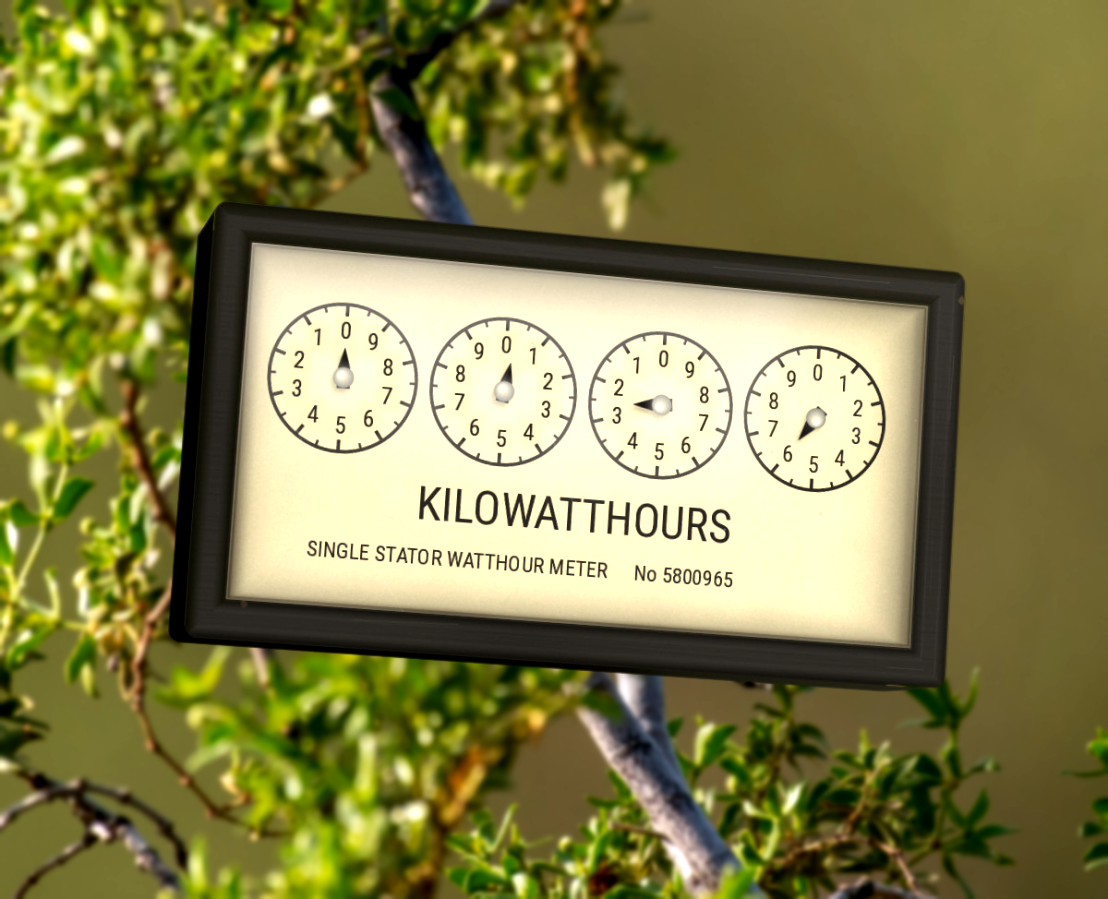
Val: 26 kWh
